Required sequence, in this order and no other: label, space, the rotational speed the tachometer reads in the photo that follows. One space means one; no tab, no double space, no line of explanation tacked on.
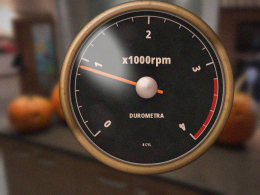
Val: 900 rpm
